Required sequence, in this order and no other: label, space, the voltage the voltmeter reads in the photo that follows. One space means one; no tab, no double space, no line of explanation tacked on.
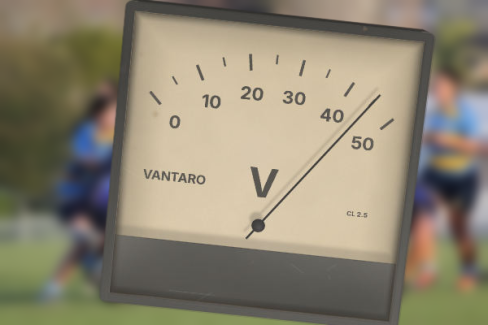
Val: 45 V
